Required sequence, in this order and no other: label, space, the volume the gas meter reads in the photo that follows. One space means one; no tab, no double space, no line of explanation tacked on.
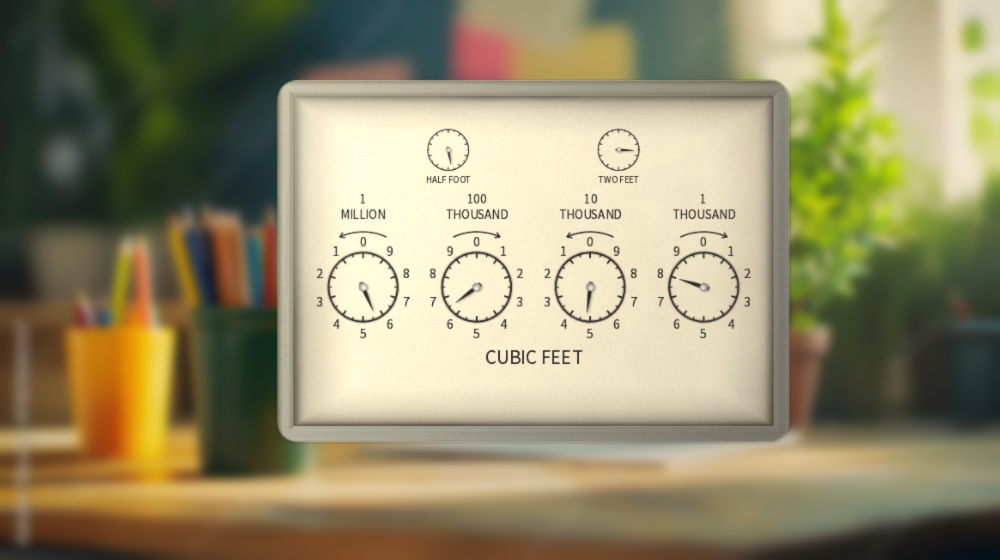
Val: 564800 ft³
